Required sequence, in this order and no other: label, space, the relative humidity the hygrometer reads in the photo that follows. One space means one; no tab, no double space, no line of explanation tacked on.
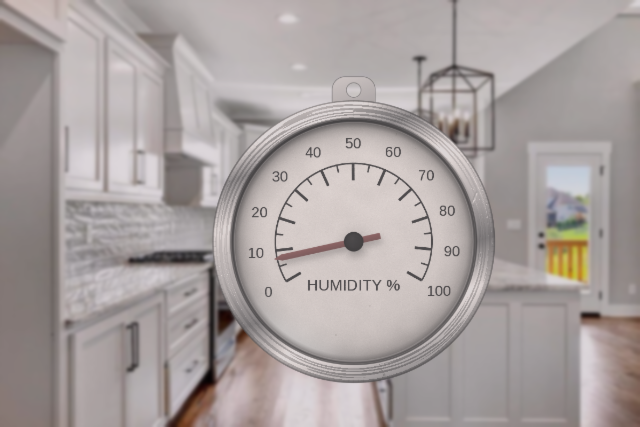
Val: 7.5 %
